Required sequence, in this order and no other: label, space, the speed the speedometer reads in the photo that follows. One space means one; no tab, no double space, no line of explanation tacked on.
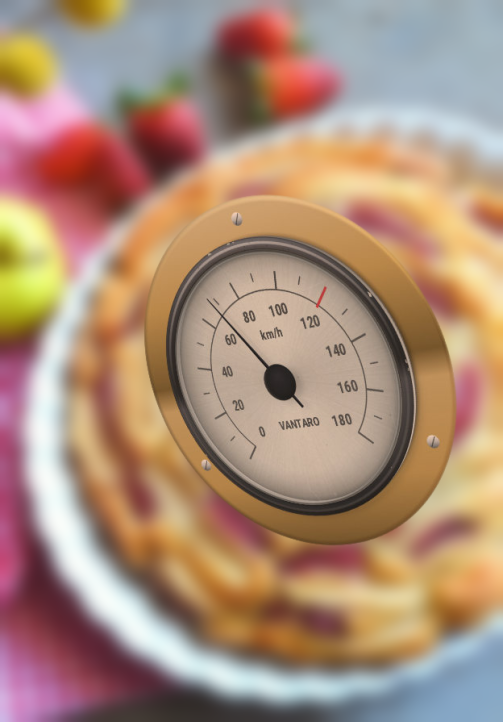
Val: 70 km/h
